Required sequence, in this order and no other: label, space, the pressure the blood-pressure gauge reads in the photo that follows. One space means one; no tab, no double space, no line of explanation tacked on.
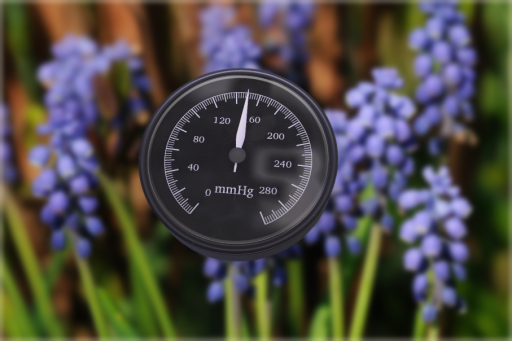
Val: 150 mmHg
